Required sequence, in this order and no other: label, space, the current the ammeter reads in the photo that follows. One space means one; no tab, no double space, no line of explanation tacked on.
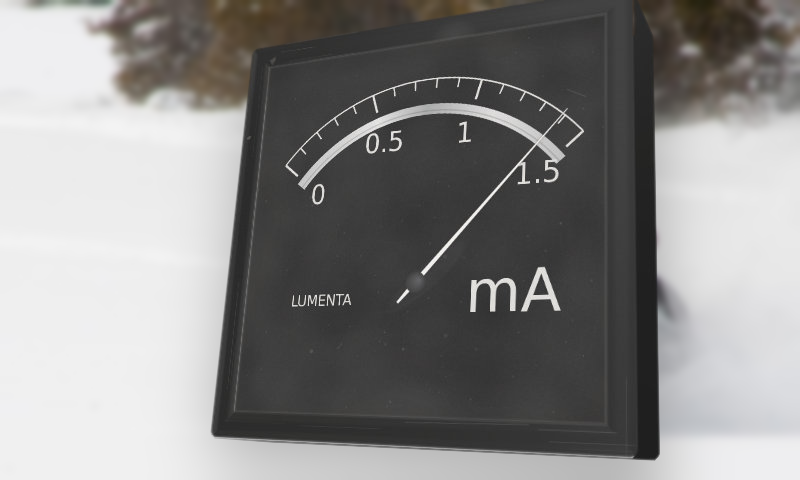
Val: 1.4 mA
